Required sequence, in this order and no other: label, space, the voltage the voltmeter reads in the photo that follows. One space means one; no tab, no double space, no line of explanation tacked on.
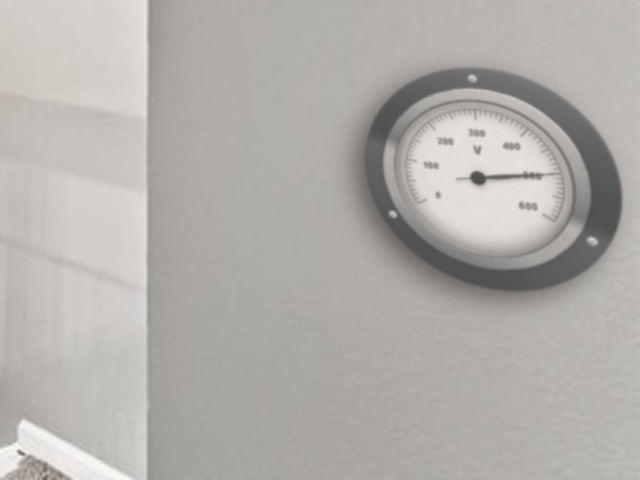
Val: 500 V
